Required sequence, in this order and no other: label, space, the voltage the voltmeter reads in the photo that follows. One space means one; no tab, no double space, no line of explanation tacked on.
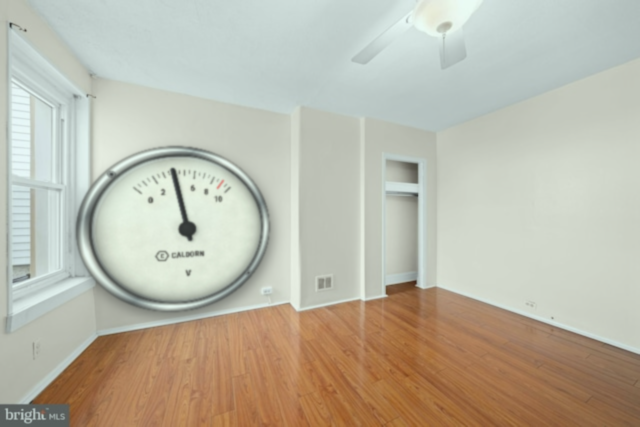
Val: 4 V
